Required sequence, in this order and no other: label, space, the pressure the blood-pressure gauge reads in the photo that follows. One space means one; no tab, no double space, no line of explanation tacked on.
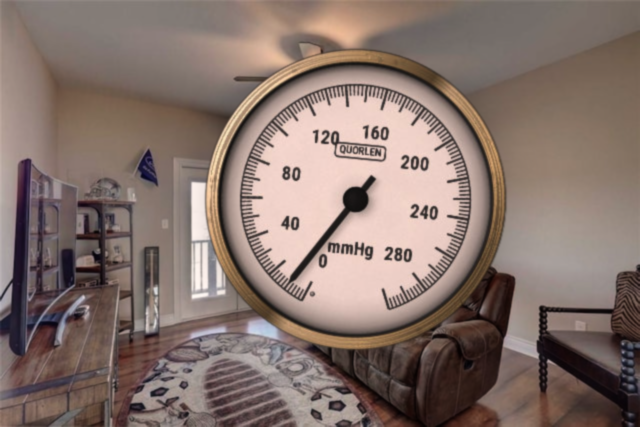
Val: 10 mmHg
